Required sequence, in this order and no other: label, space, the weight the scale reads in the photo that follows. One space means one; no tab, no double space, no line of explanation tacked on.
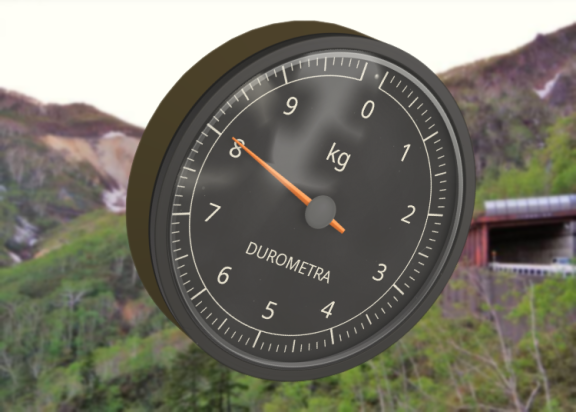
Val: 8.05 kg
